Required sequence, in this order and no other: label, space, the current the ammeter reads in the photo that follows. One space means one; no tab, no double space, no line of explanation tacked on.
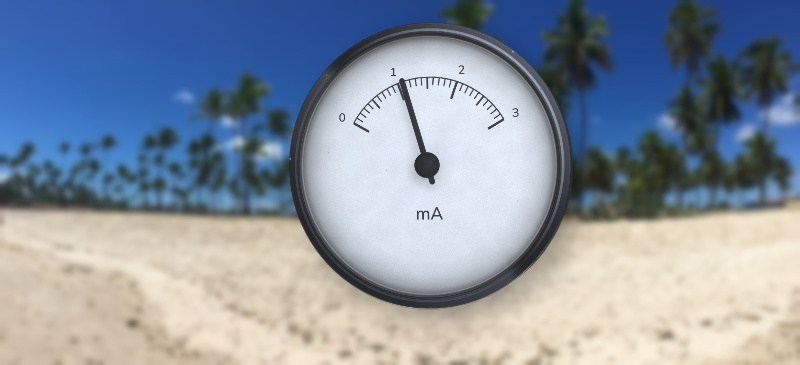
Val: 1.1 mA
